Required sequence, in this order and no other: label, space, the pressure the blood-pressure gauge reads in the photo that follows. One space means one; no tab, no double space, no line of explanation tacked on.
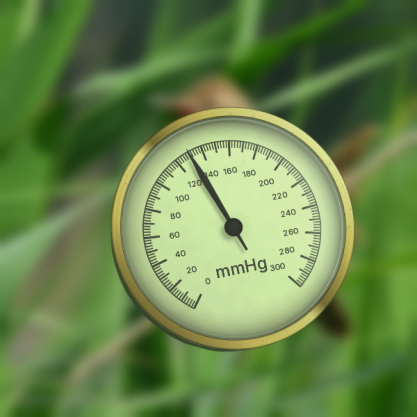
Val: 130 mmHg
